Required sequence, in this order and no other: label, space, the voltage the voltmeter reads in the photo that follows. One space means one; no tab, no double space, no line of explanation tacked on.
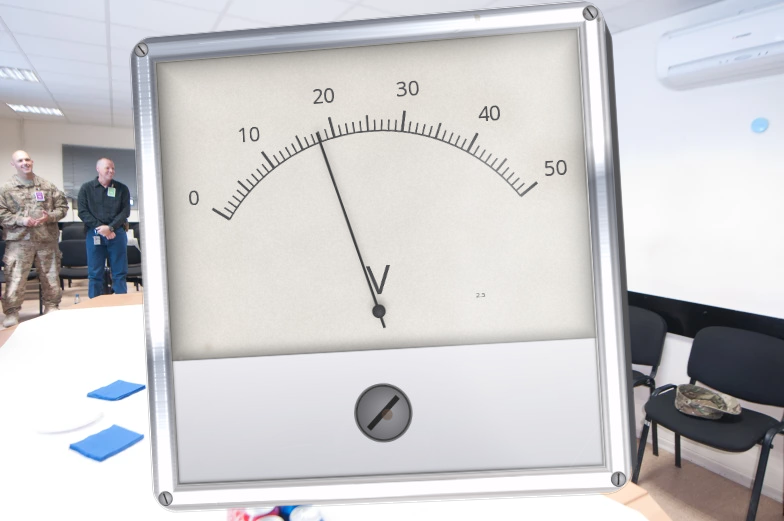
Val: 18 V
